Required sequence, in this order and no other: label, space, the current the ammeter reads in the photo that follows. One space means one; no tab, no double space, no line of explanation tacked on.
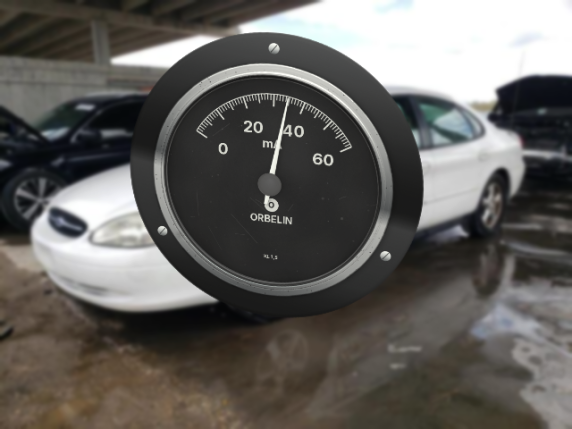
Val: 35 mA
